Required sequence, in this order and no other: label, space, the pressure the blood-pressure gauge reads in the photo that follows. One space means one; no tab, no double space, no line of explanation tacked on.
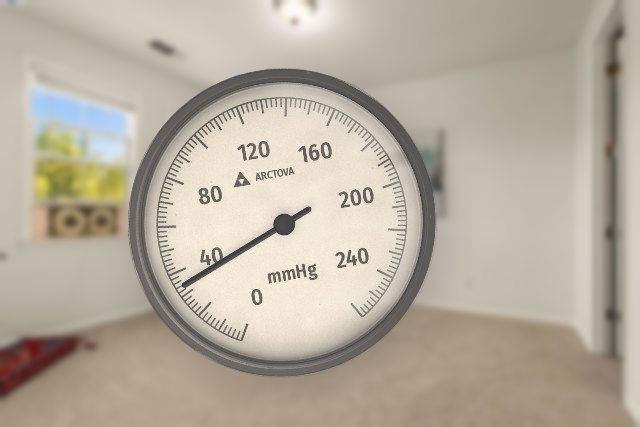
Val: 34 mmHg
